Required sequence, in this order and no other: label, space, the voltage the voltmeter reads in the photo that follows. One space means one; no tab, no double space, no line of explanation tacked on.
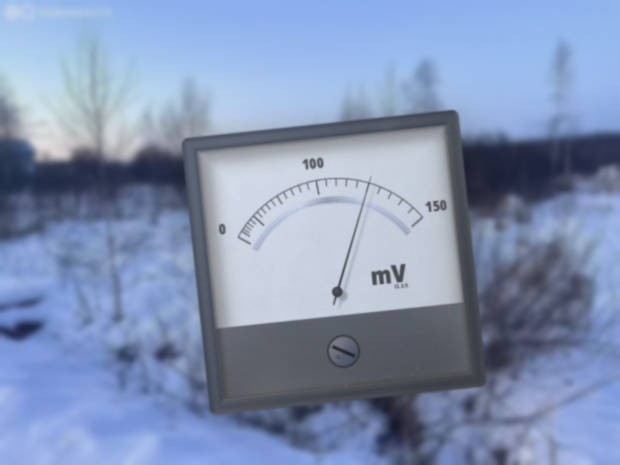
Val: 125 mV
